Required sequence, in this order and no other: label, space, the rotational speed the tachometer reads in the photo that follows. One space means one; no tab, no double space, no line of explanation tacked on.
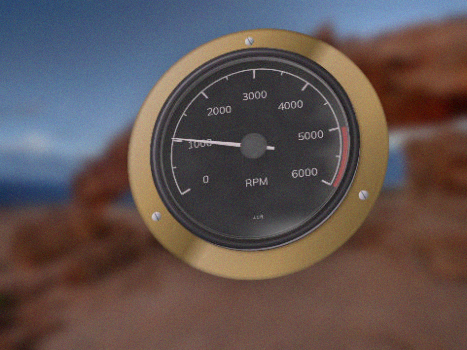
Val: 1000 rpm
